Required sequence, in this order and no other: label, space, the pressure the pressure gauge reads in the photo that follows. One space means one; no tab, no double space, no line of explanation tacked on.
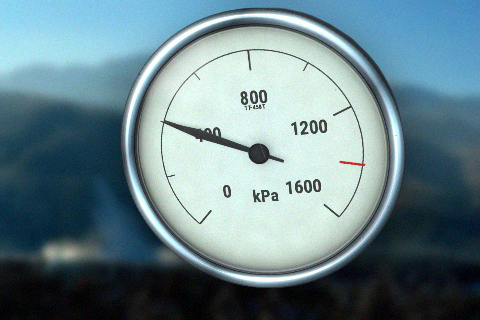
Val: 400 kPa
